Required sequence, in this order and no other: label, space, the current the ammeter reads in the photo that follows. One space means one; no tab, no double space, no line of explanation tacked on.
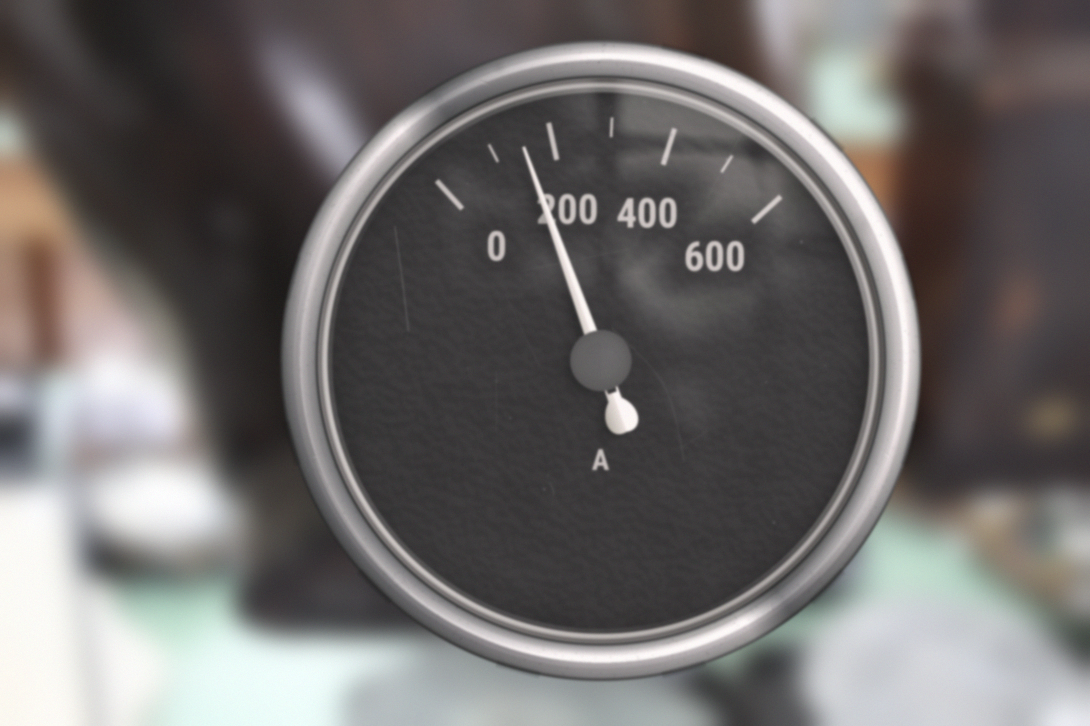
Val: 150 A
